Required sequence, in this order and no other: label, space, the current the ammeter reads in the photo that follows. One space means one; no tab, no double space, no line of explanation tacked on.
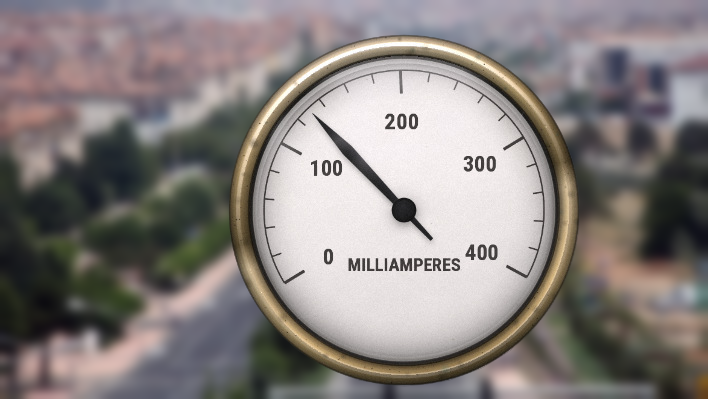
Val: 130 mA
